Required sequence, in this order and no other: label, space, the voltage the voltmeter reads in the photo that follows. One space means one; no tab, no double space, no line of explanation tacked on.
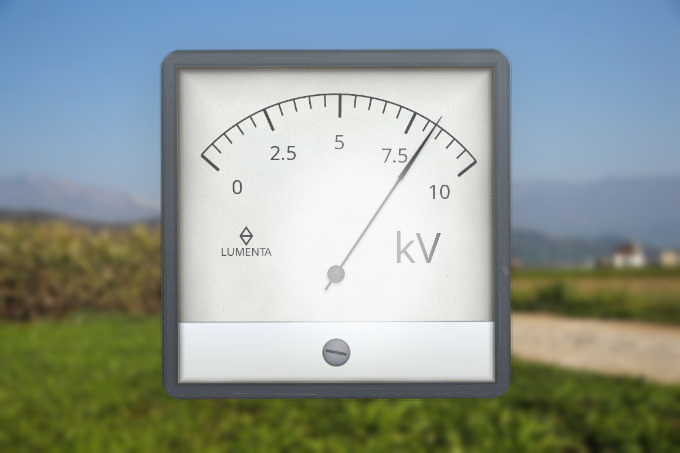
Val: 8.25 kV
